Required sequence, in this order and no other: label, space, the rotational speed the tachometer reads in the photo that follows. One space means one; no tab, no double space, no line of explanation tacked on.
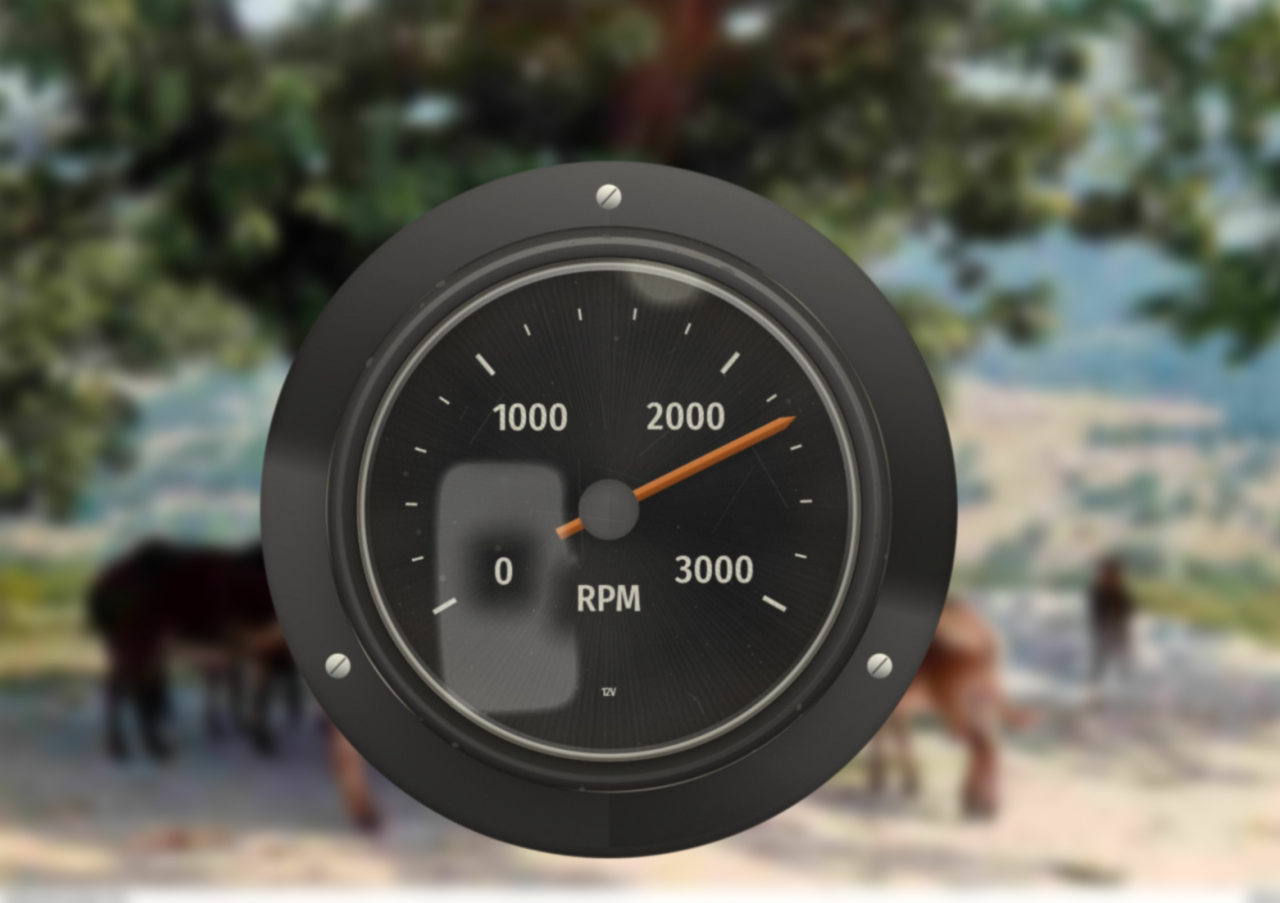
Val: 2300 rpm
